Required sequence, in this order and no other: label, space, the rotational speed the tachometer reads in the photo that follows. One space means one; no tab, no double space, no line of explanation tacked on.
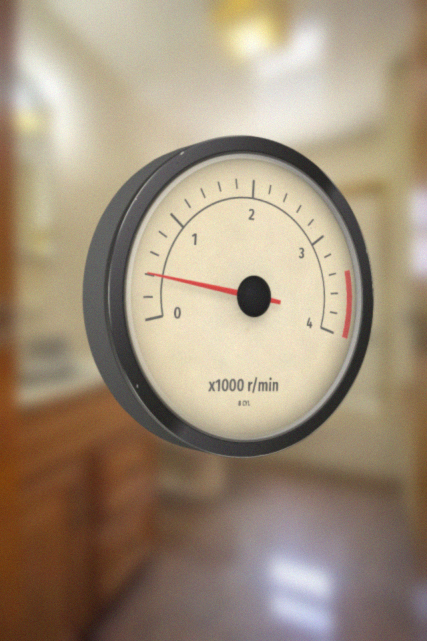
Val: 400 rpm
